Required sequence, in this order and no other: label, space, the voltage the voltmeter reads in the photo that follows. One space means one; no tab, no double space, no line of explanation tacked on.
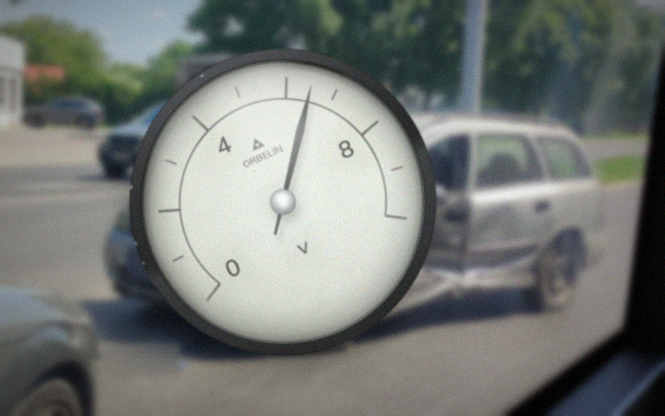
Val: 6.5 V
